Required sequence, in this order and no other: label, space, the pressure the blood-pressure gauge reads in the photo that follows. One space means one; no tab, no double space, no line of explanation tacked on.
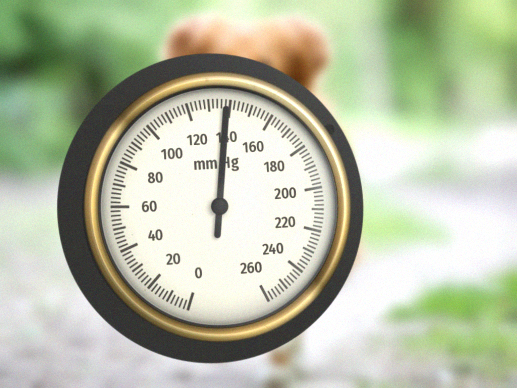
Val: 138 mmHg
